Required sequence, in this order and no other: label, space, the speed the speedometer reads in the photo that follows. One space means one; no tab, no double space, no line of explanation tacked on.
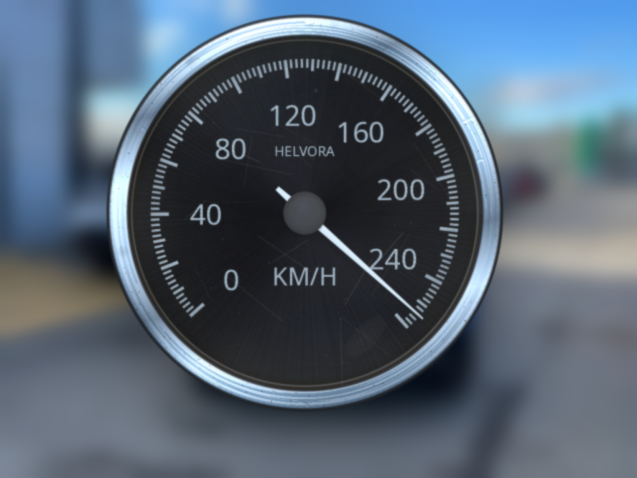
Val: 254 km/h
